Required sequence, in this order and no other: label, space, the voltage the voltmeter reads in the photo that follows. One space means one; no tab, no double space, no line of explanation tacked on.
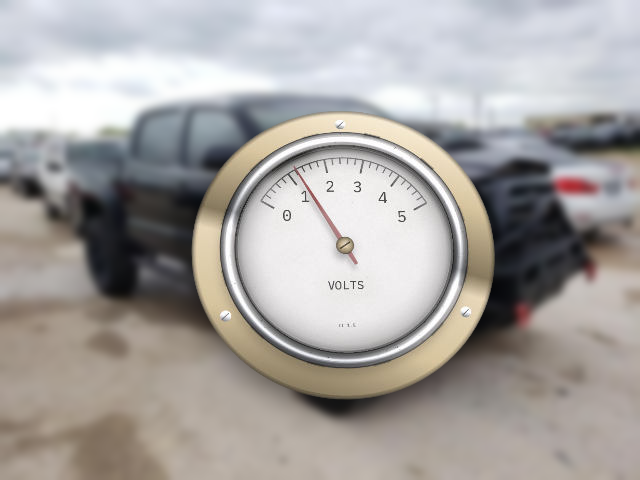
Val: 1.2 V
